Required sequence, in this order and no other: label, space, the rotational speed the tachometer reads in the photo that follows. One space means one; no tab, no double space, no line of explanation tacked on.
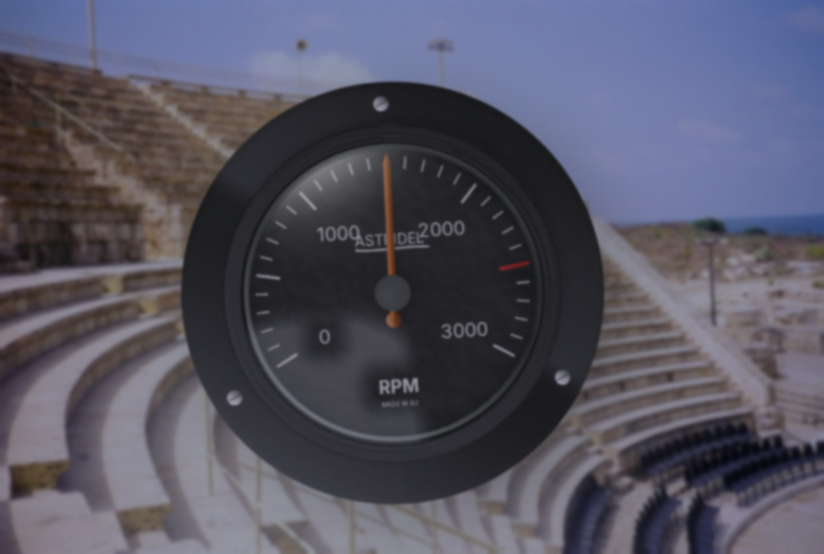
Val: 1500 rpm
